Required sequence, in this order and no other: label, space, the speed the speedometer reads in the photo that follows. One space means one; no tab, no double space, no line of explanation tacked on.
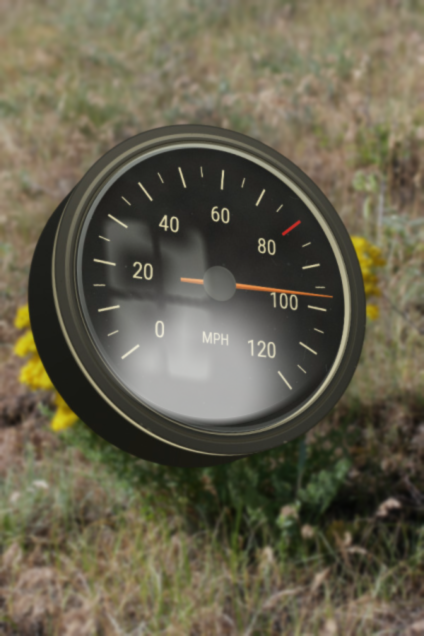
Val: 97.5 mph
